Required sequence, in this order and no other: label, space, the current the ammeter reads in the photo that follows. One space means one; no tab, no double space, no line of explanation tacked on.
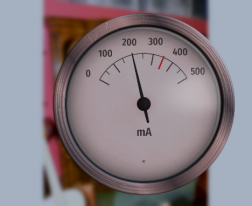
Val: 200 mA
